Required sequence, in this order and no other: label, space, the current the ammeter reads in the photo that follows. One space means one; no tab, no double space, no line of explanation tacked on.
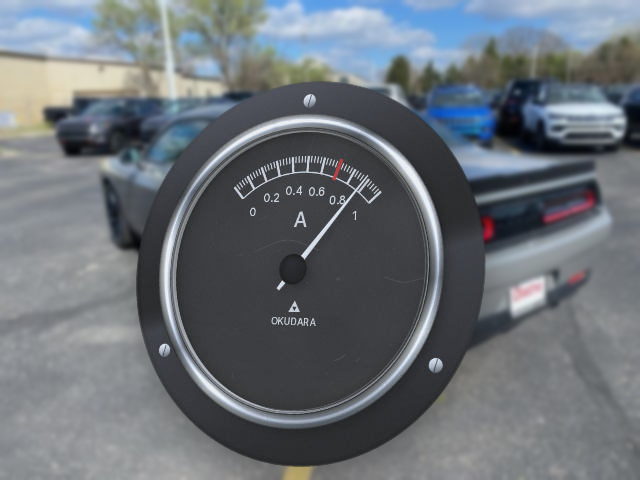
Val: 0.9 A
